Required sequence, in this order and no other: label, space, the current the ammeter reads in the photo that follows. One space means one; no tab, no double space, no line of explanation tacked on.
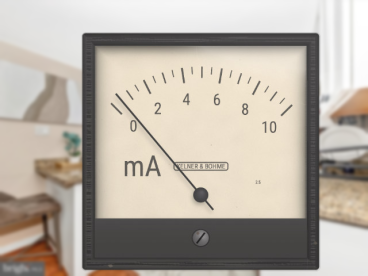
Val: 0.5 mA
